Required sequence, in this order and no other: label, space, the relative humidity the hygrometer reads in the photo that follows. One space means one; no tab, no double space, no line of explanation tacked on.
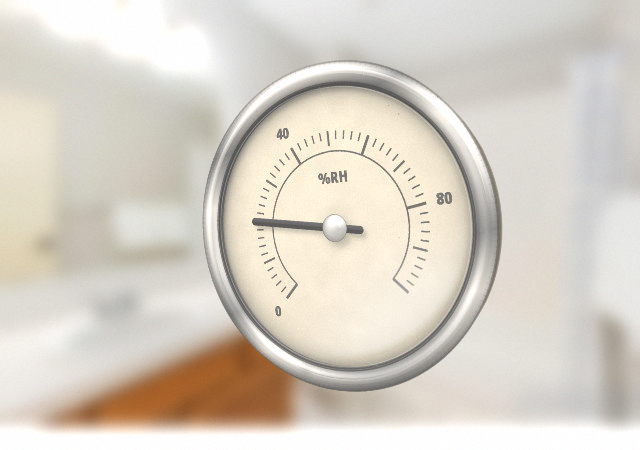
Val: 20 %
